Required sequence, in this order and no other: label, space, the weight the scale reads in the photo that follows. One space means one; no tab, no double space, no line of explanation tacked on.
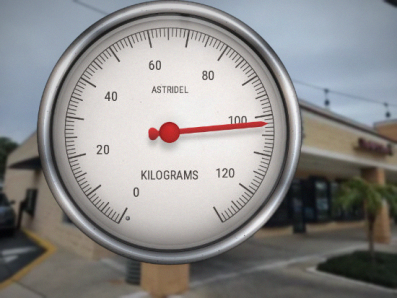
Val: 102 kg
